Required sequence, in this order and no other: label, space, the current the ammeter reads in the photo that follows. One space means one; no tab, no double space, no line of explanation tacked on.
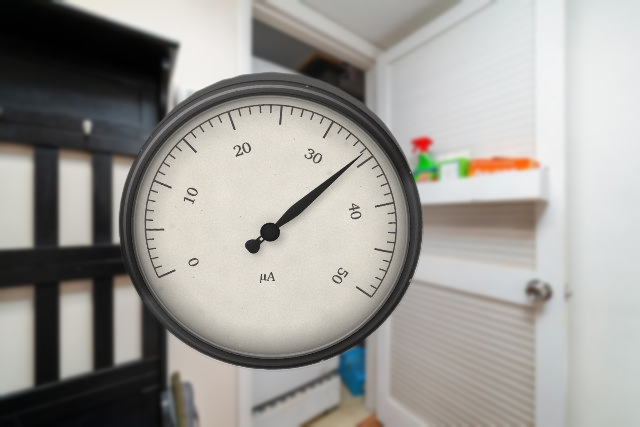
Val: 34 µA
